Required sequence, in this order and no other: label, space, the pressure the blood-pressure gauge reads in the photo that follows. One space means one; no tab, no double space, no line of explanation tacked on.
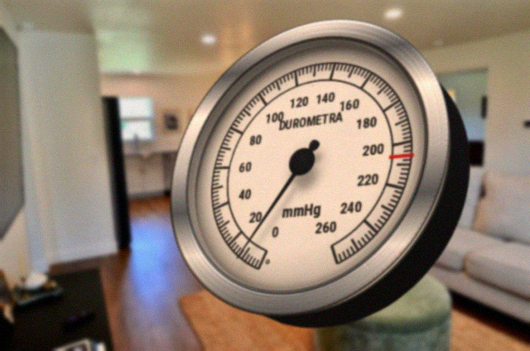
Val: 10 mmHg
